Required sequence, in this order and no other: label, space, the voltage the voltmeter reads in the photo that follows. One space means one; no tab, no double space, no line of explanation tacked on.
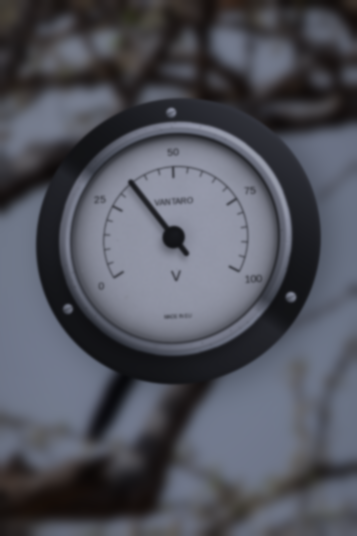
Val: 35 V
